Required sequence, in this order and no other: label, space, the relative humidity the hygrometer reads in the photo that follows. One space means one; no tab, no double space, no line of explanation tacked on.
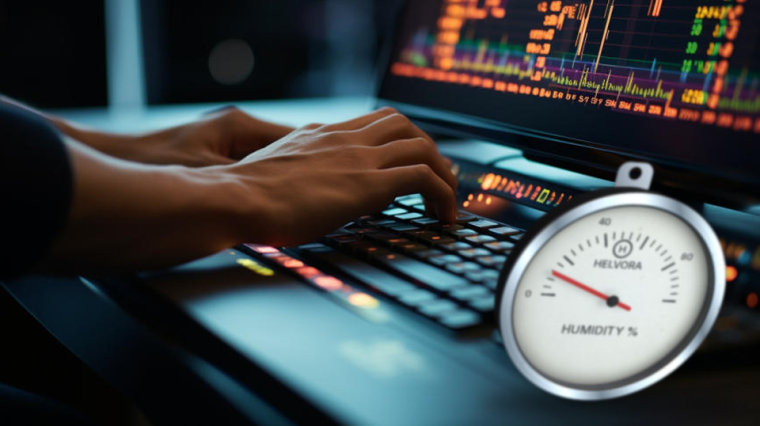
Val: 12 %
